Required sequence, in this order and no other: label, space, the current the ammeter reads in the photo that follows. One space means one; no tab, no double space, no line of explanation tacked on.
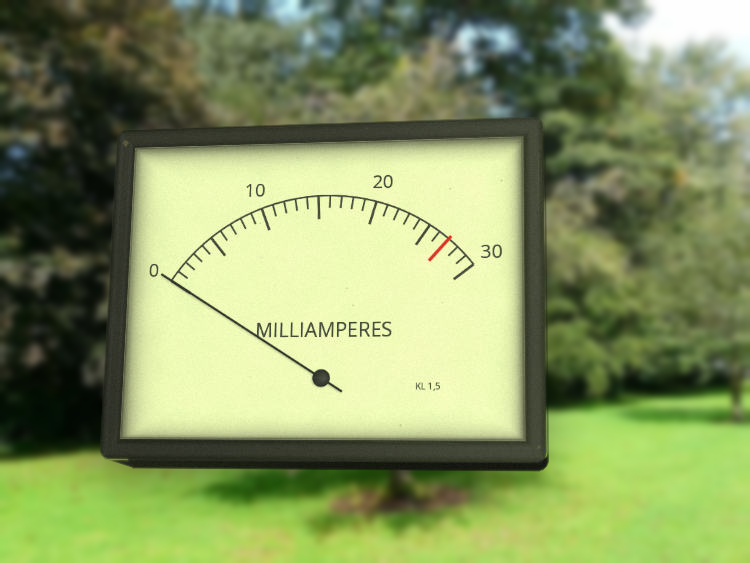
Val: 0 mA
